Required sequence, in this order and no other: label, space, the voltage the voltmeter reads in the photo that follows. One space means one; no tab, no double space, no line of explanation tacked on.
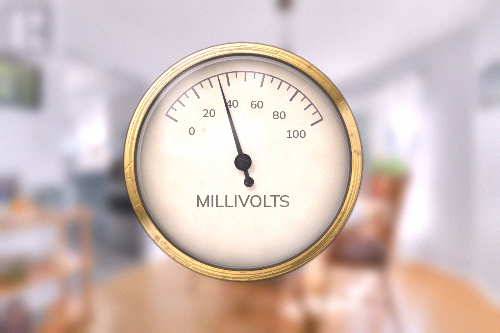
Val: 35 mV
